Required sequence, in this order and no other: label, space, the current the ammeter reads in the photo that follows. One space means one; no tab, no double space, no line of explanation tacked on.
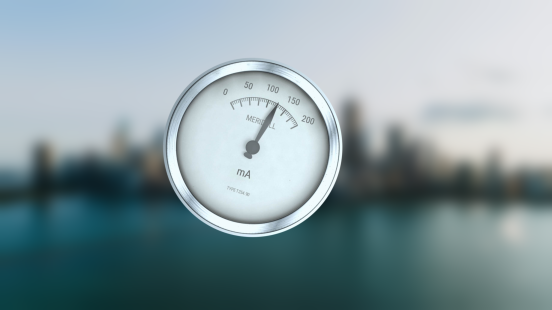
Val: 125 mA
